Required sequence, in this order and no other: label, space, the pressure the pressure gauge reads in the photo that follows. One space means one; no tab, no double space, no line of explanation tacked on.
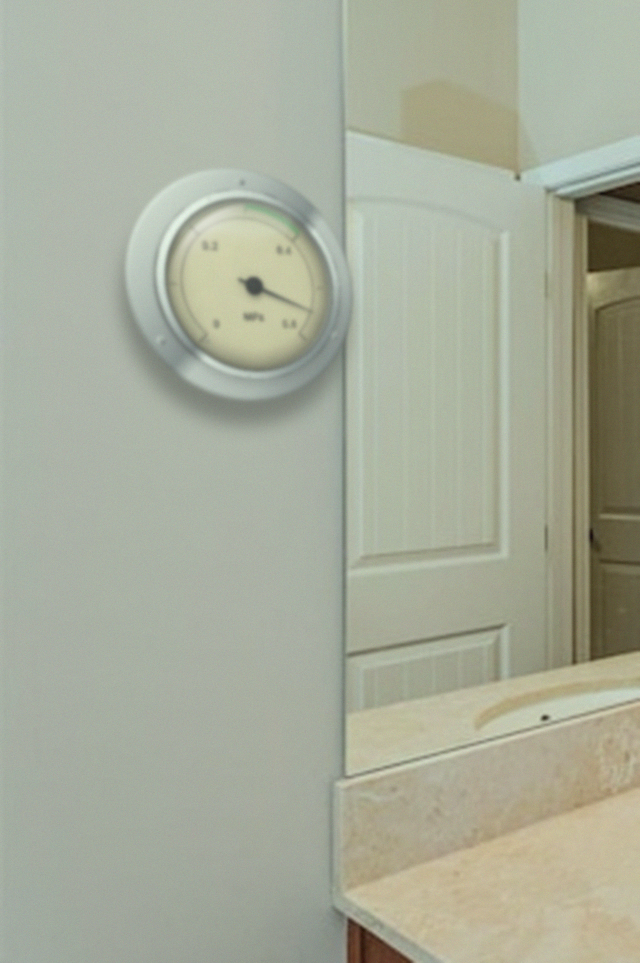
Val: 0.55 MPa
